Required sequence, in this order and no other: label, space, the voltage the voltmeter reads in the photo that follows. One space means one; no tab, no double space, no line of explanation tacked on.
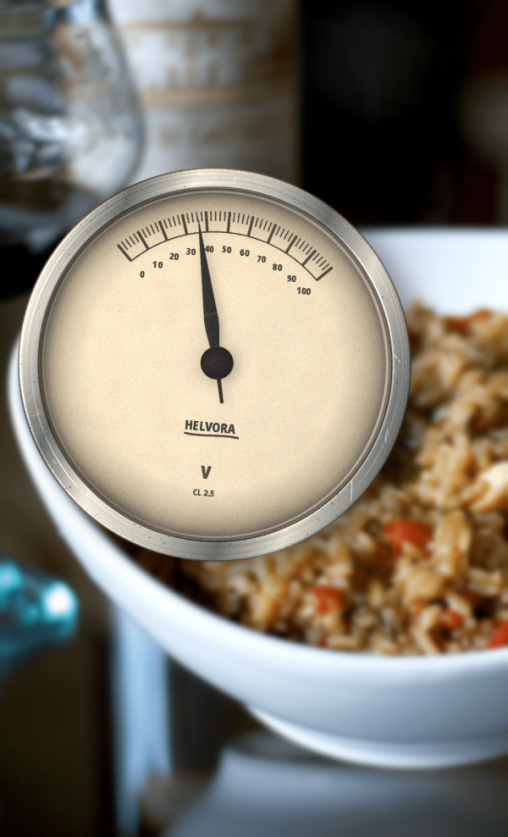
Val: 36 V
